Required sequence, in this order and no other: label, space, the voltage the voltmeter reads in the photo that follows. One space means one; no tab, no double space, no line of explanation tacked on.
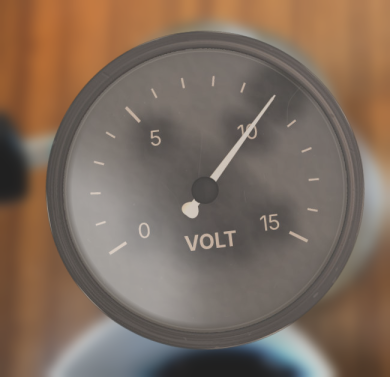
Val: 10 V
